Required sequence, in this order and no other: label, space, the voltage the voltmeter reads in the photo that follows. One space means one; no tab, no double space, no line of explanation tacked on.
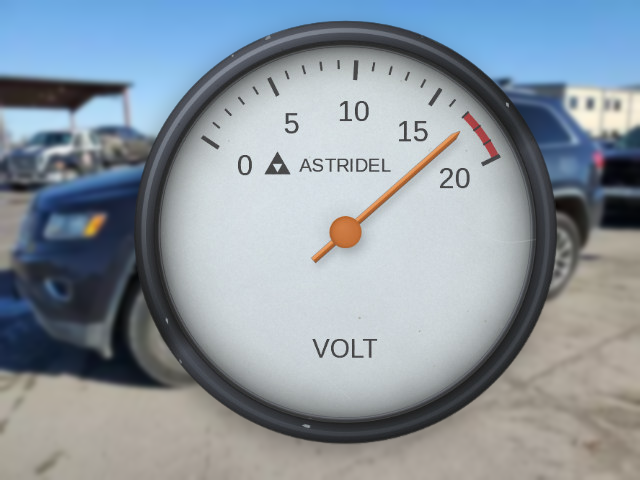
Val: 17.5 V
